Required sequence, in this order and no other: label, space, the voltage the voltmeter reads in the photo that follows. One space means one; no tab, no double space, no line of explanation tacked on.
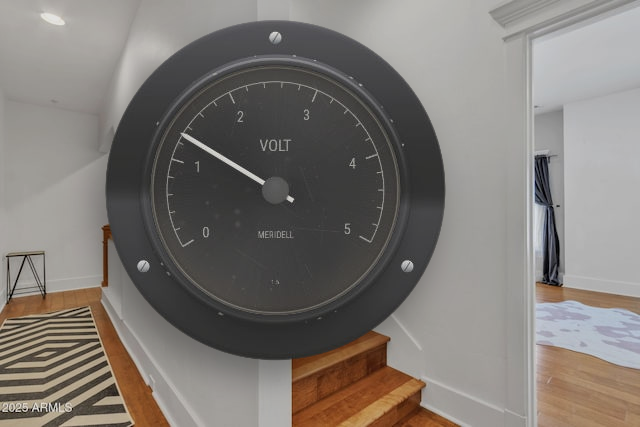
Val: 1.3 V
